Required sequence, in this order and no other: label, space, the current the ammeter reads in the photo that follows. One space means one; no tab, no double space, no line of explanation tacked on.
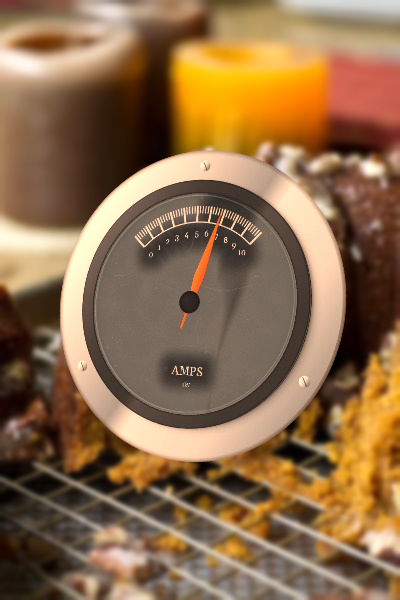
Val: 7 A
